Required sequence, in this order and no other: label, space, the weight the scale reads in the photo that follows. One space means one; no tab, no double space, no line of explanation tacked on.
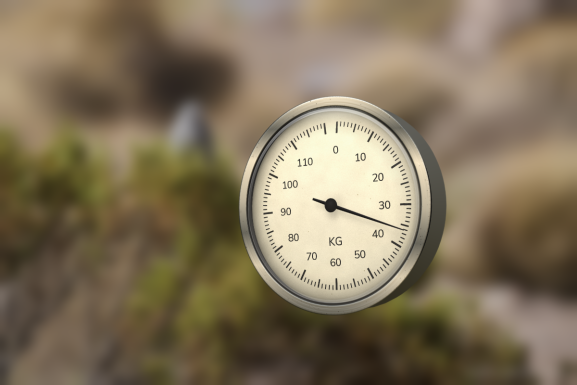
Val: 36 kg
